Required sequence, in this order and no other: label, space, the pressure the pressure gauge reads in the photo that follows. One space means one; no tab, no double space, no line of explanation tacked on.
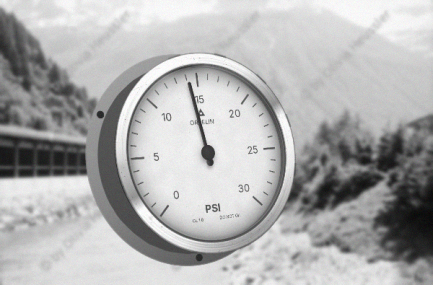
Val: 14 psi
